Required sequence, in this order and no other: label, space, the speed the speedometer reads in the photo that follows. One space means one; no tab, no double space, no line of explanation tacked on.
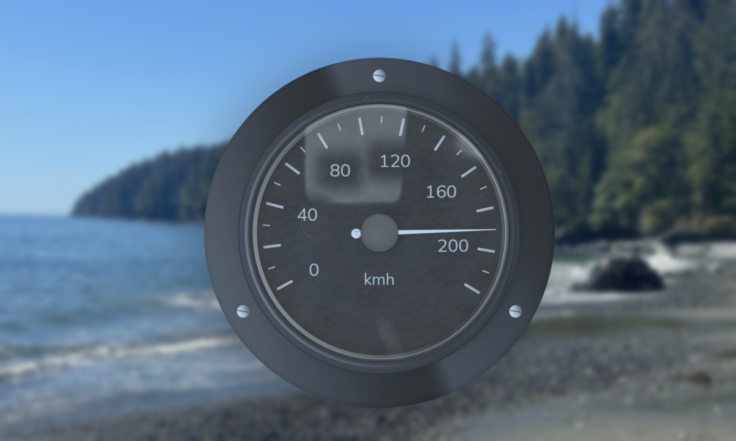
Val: 190 km/h
